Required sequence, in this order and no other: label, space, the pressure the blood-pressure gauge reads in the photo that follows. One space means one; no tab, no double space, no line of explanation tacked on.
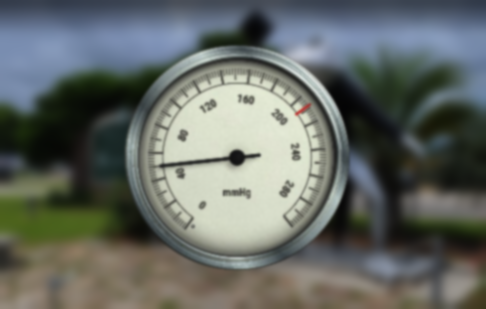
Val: 50 mmHg
